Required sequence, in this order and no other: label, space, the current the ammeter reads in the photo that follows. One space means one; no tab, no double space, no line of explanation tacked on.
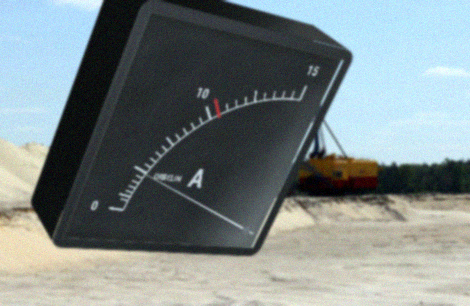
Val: 5 A
